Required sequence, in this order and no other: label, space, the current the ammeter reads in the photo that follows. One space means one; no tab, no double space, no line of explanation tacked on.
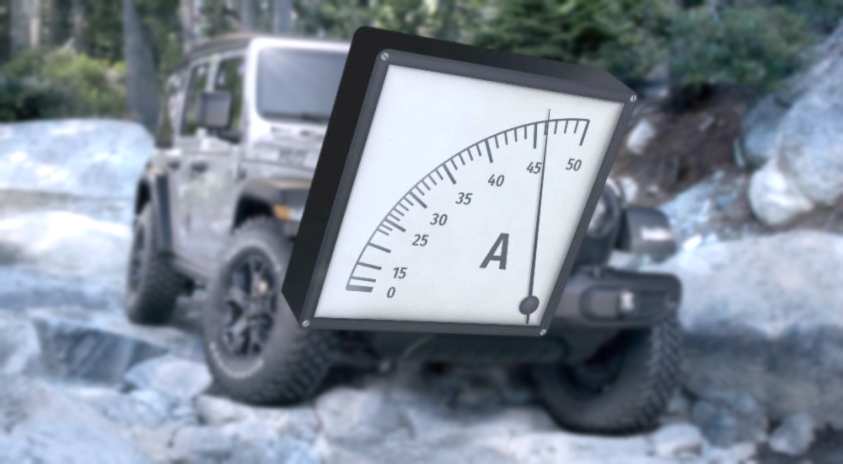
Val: 46 A
